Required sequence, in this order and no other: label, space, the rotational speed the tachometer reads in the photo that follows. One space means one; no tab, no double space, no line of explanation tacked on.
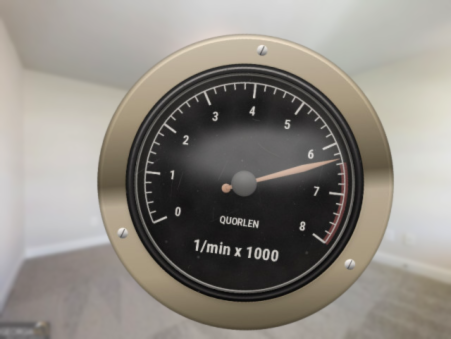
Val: 6300 rpm
